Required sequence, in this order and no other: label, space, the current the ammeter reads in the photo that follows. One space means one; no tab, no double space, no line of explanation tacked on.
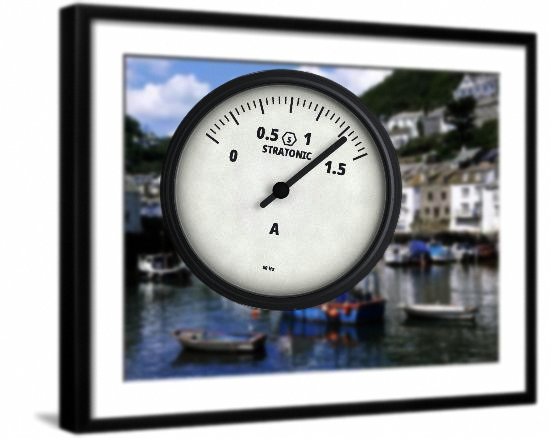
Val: 1.3 A
